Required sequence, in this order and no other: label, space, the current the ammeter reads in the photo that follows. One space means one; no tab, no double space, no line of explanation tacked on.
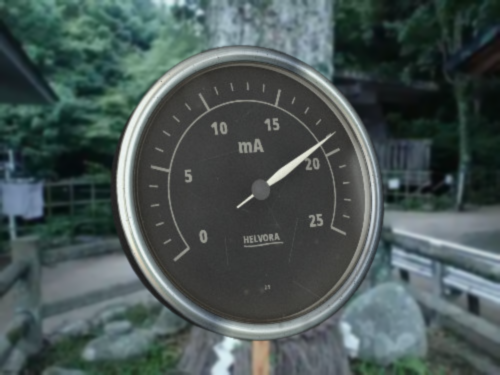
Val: 19 mA
